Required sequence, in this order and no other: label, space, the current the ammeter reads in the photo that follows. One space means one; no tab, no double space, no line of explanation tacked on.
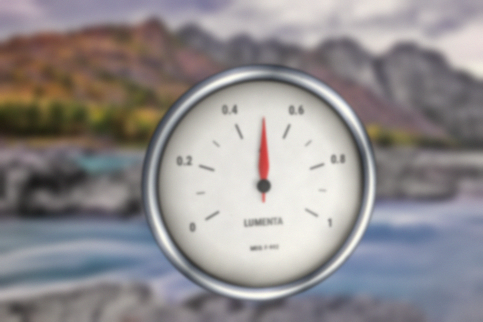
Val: 0.5 A
